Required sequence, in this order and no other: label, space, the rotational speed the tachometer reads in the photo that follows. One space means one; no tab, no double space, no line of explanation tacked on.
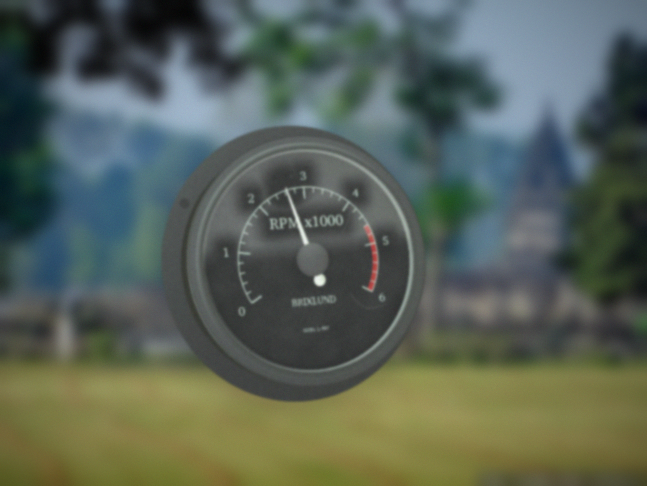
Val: 2600 rpm
